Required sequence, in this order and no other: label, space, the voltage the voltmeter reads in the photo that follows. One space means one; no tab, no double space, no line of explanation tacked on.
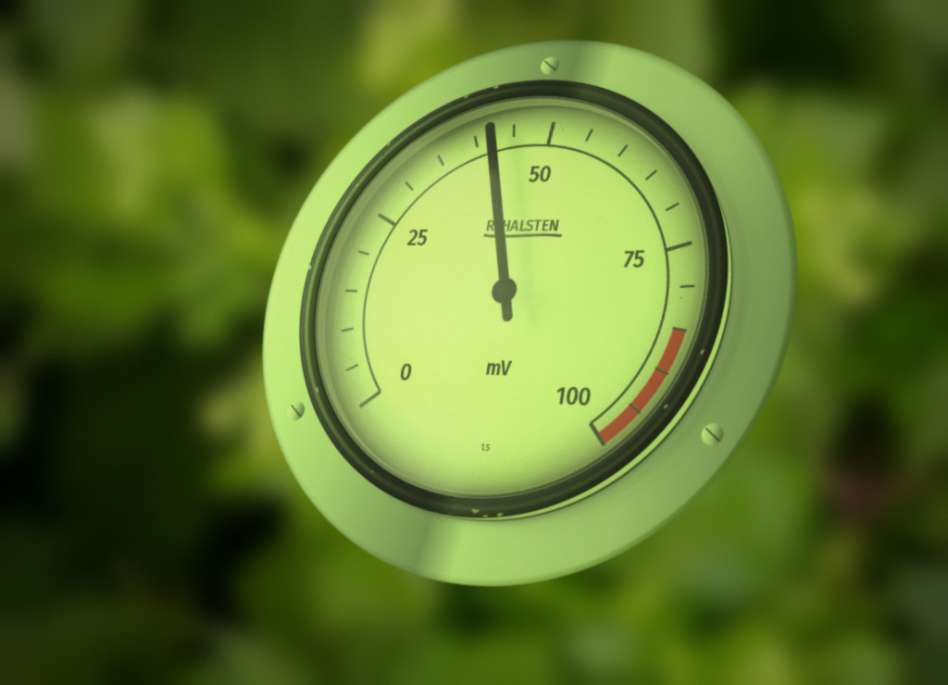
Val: 42.5 mV
